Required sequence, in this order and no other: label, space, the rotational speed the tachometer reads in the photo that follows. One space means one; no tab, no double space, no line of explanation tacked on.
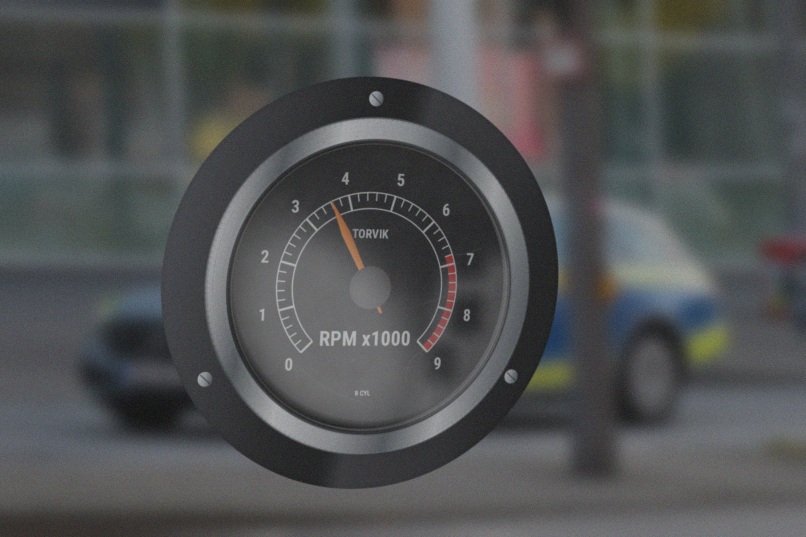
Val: 3600 rpm
